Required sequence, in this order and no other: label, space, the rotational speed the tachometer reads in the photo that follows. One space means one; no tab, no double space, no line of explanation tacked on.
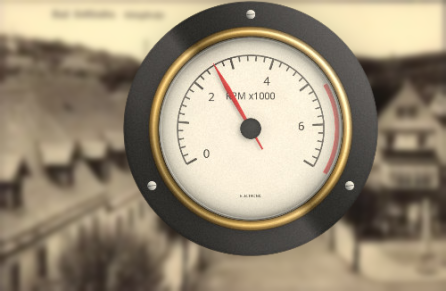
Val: 2600 rpm
